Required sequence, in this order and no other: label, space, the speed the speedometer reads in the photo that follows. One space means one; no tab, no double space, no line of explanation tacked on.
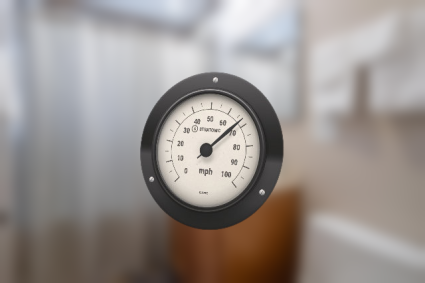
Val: 67.5 mph
